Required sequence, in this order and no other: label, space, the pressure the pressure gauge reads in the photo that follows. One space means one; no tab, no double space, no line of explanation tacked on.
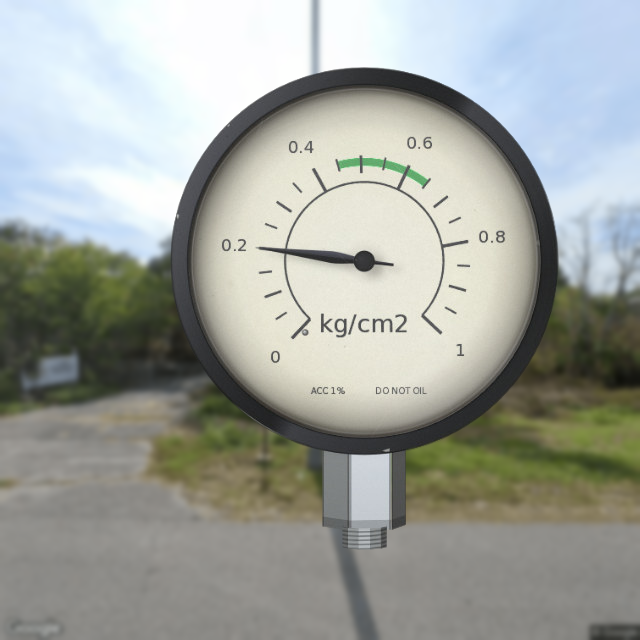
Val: 0.2 kg/cm²
